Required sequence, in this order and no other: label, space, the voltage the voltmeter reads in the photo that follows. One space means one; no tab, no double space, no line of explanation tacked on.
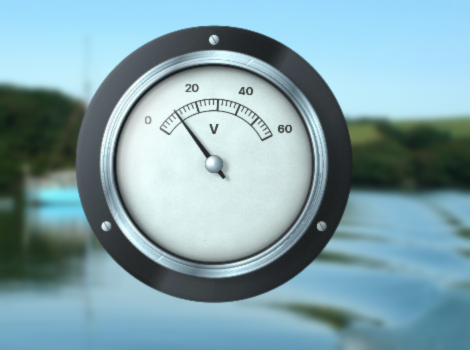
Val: 10 V
